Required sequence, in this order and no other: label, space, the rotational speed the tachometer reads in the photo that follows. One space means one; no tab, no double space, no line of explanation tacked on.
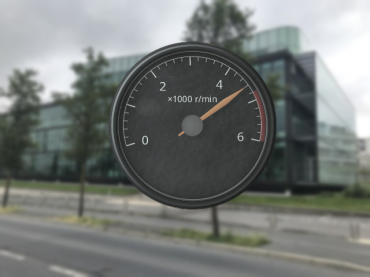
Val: 4600 rpm
